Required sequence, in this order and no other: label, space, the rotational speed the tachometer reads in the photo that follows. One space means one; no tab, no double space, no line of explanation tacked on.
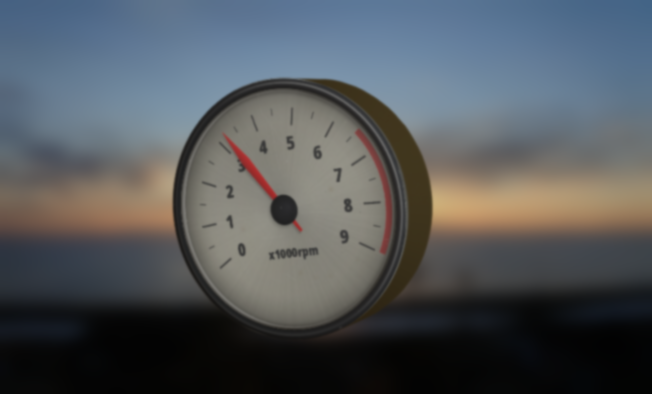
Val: 3250 rpm
